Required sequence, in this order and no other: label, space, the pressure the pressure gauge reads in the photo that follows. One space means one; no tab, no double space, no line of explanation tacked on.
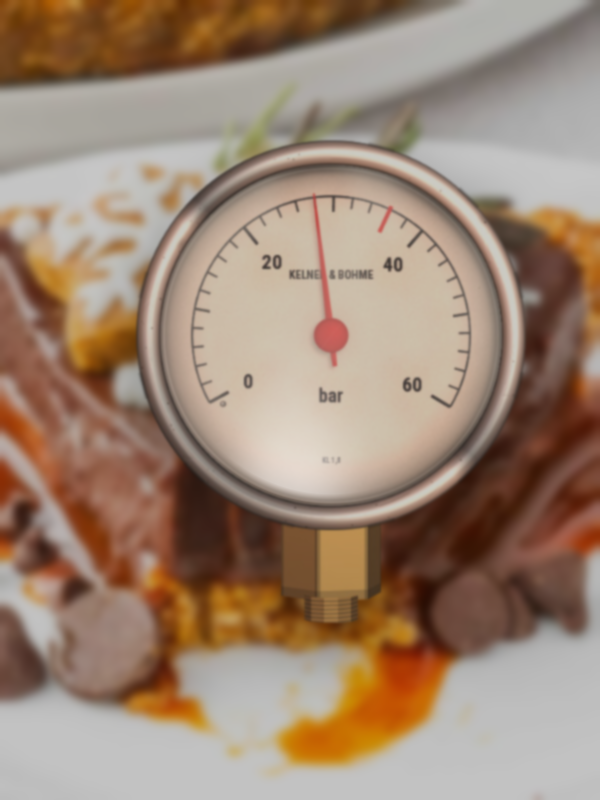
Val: 28 bar
